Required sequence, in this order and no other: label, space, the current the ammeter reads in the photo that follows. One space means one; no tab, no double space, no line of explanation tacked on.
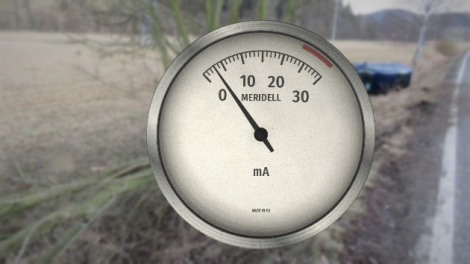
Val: 3 mA
